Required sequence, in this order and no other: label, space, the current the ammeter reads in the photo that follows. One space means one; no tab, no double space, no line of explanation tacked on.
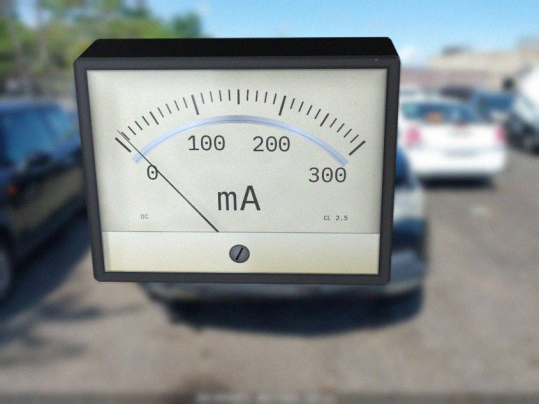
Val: 10 mA
